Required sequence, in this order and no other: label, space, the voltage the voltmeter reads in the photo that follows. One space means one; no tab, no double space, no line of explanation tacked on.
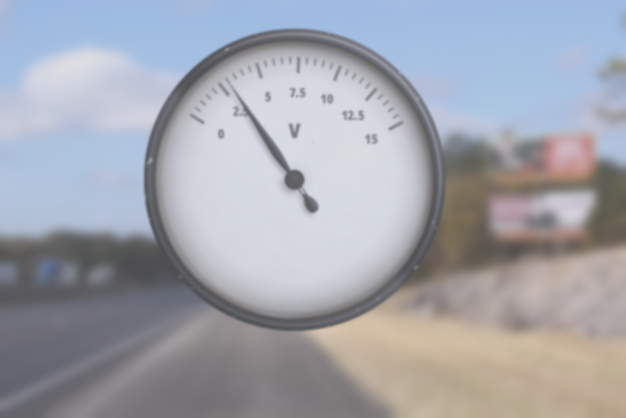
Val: 3 V
